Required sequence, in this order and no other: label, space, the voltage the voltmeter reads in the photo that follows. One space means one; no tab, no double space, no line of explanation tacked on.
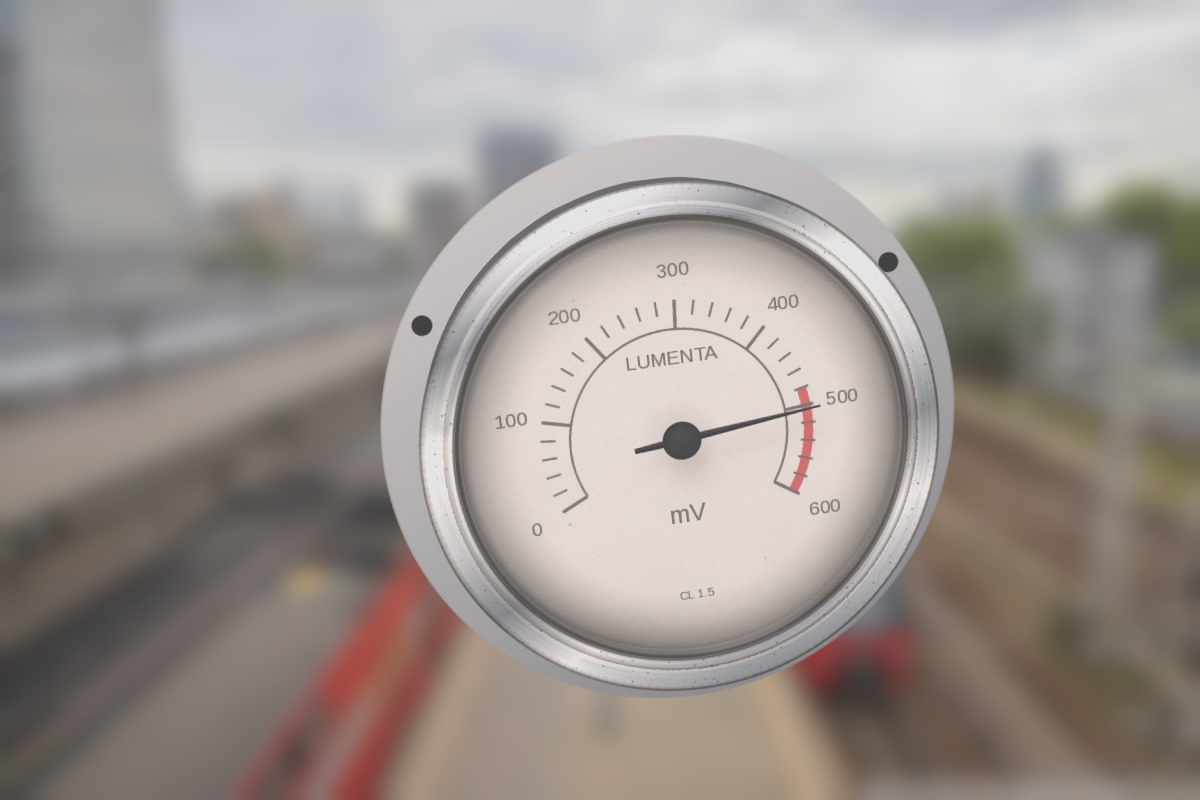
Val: 500 mV
